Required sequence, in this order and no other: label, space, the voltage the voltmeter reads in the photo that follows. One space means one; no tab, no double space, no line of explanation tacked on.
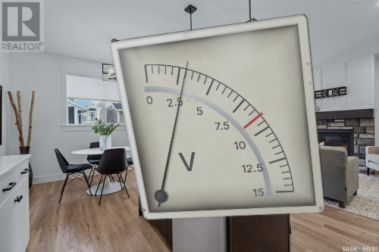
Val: 3 V
